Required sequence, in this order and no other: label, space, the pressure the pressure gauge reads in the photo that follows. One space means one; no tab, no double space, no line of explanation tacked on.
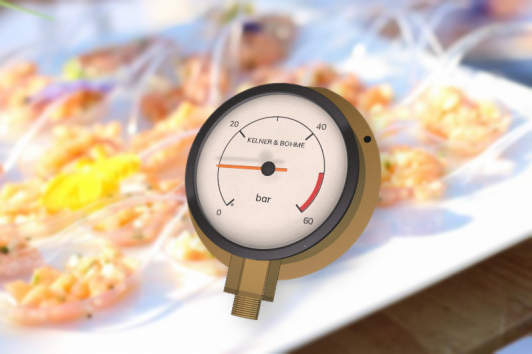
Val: 10 bar
